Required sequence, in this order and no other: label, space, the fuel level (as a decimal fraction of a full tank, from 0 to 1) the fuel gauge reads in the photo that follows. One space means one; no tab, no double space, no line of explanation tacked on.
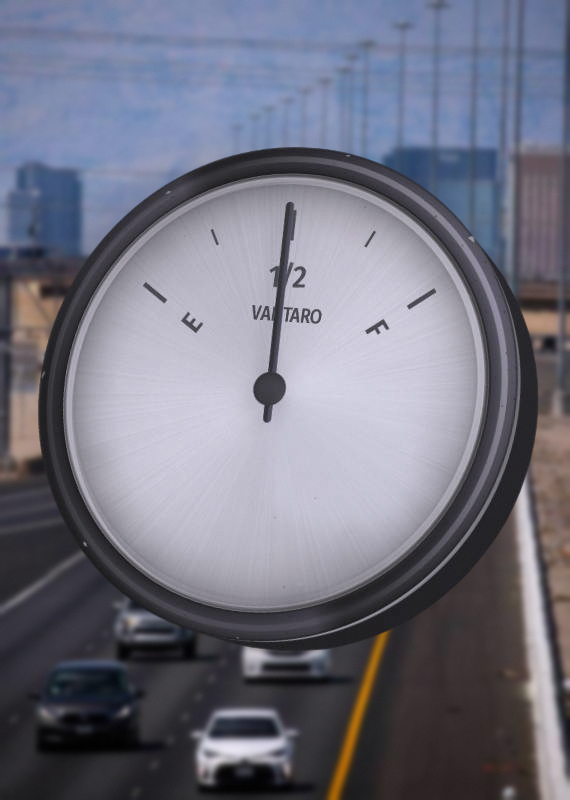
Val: 0.5
